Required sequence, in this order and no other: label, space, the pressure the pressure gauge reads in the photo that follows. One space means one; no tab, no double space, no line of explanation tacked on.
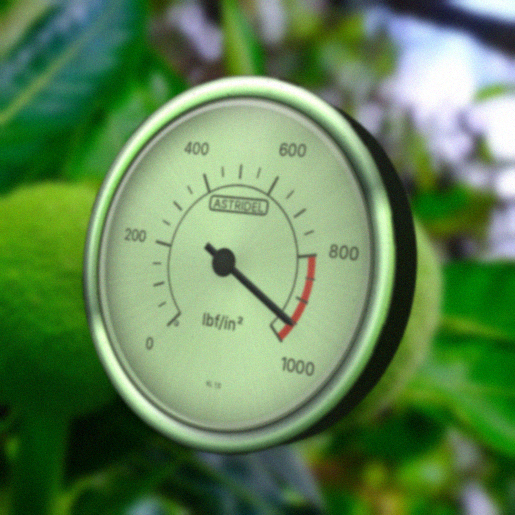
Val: 950 psi
